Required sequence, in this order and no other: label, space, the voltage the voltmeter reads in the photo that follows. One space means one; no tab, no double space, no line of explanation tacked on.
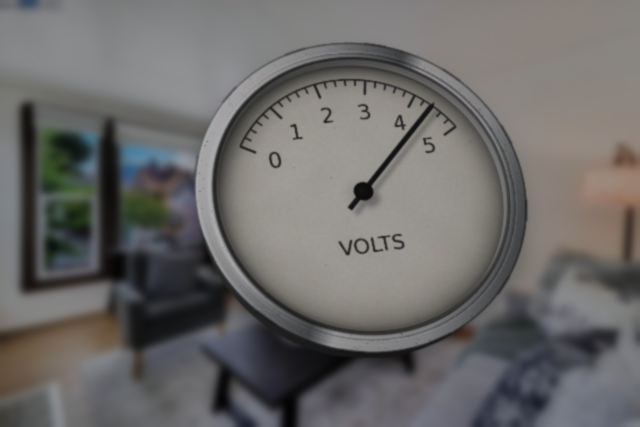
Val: 4.4 V
